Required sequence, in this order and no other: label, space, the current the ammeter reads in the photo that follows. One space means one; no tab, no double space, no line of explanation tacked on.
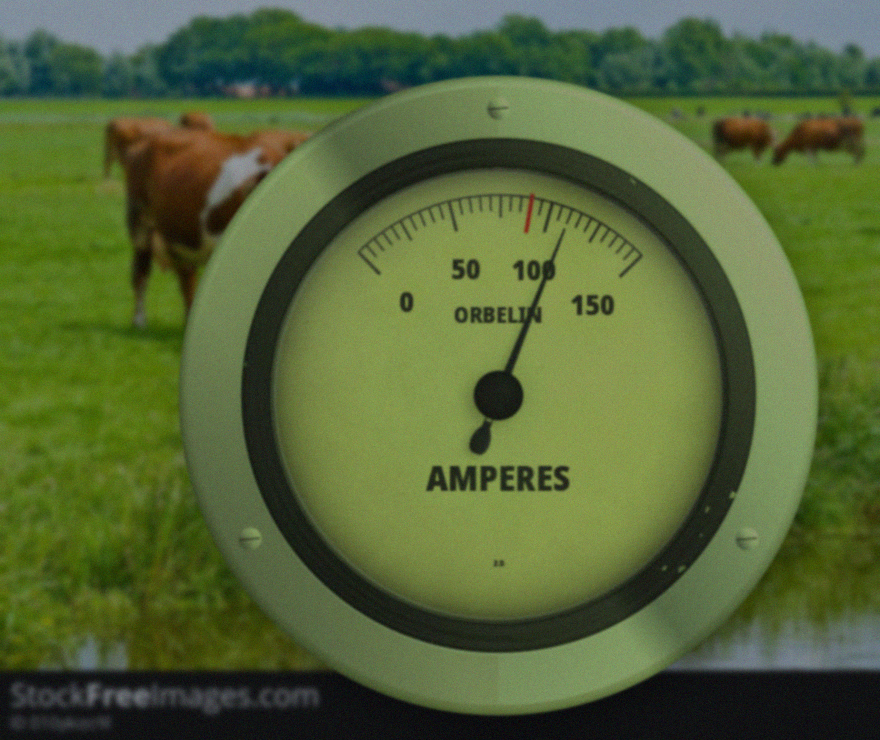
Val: 110 A
